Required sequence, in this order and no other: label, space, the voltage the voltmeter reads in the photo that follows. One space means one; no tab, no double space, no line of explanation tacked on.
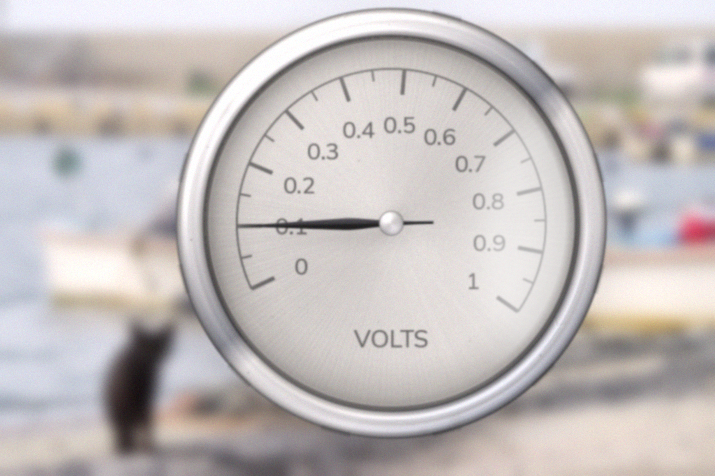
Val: 0.1 V
